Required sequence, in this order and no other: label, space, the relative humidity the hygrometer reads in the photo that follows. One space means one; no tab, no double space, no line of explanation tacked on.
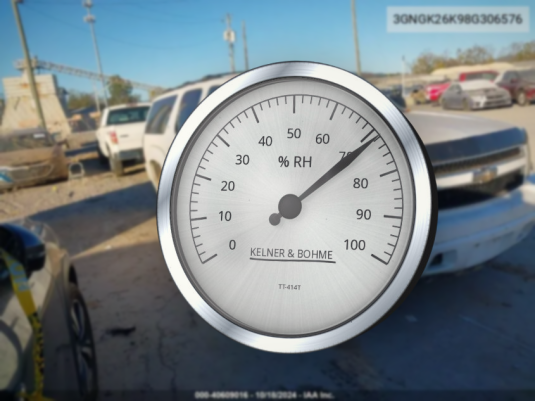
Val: 72 %
